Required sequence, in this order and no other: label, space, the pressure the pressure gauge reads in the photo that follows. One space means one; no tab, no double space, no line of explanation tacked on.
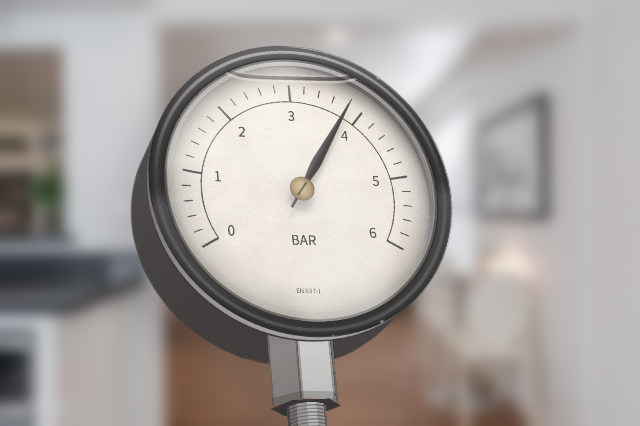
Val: 3.8 bar
